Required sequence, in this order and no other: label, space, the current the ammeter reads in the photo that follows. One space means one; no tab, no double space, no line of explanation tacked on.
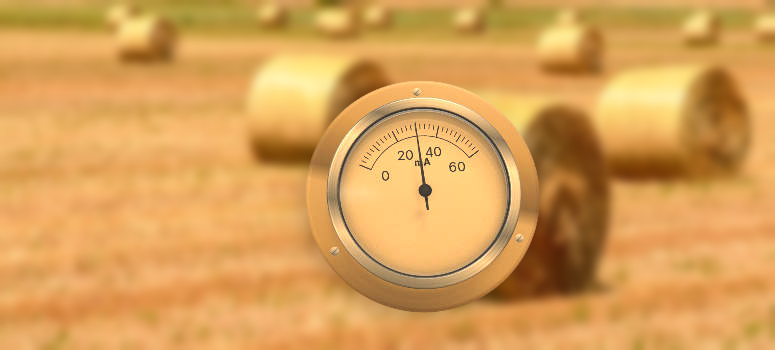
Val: 30 mA
